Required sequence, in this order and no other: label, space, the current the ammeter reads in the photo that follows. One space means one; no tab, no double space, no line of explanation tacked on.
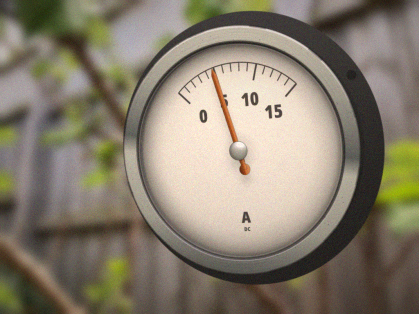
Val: 5 A
